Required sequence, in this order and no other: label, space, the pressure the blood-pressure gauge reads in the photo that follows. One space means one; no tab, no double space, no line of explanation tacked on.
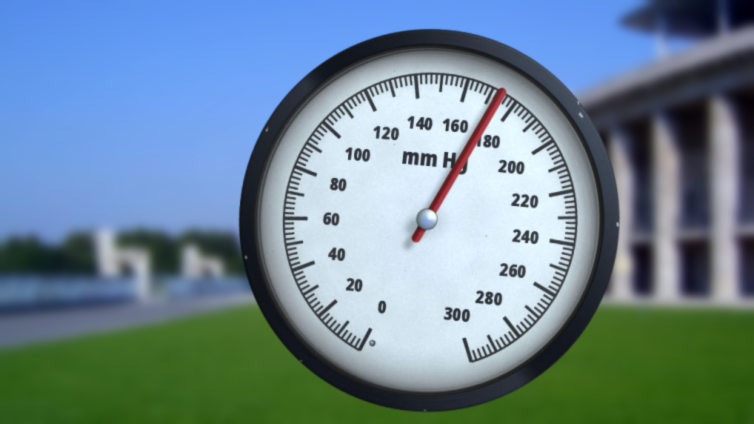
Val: 174 mmHg
